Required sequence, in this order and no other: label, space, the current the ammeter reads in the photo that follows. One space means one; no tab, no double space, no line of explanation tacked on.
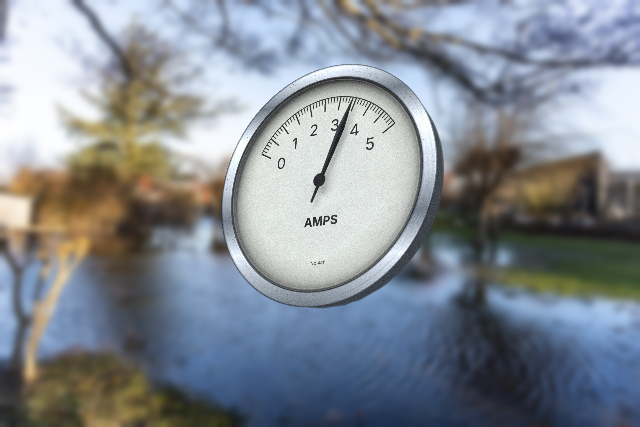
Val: 3.5 A
